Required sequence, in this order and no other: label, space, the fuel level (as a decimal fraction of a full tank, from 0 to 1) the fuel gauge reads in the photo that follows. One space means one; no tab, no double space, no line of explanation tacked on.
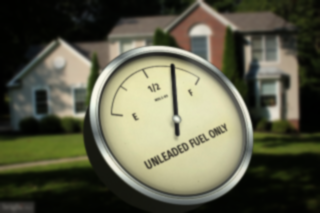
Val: 0.75
